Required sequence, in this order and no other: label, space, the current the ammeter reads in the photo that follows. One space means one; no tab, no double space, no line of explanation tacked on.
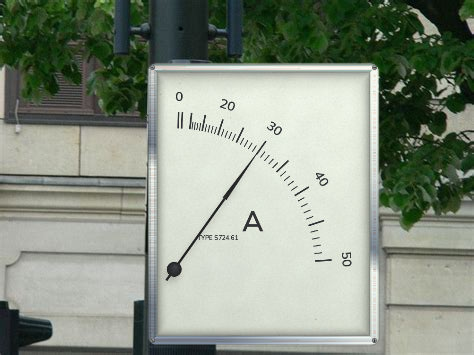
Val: 30 A
